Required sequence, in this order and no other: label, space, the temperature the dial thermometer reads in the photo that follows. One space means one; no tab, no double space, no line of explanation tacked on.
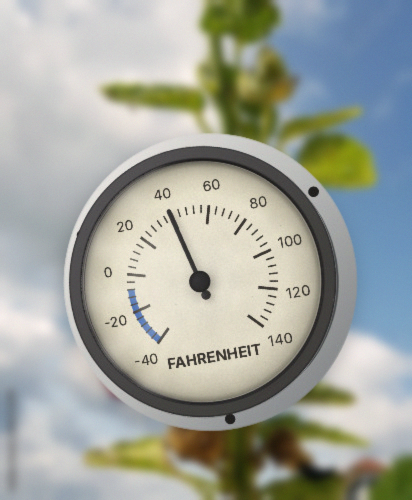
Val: 40 °F
